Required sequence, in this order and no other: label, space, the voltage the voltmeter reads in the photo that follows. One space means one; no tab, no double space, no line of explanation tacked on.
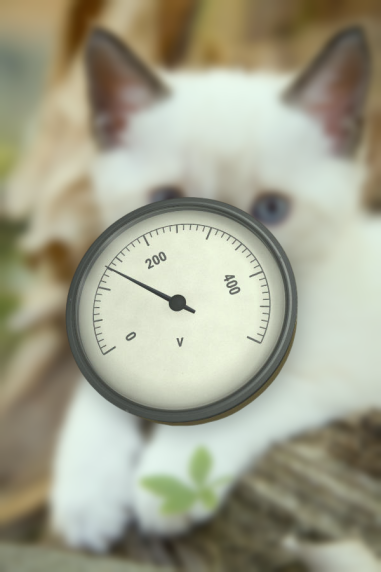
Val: 130 V
